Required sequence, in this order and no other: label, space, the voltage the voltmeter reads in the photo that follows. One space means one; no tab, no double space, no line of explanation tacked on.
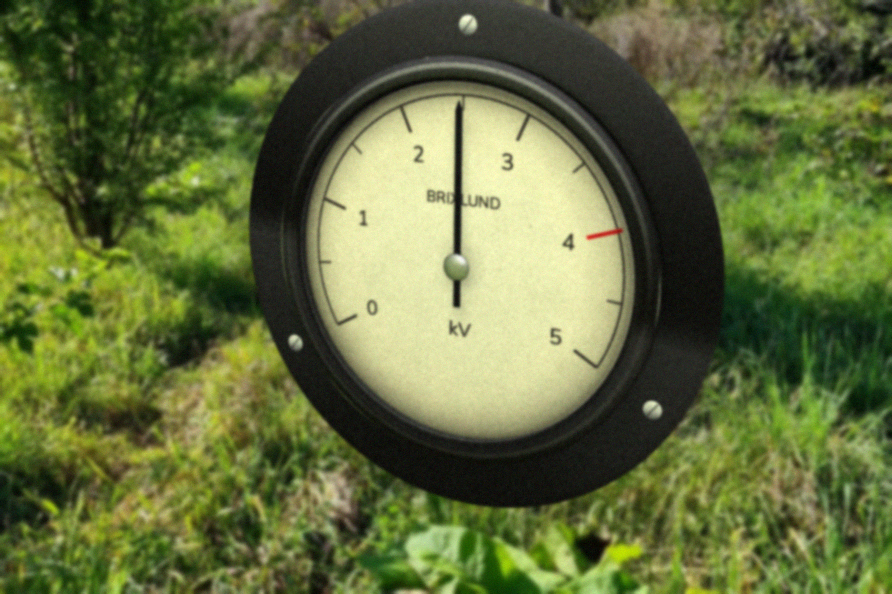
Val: 2.5 kV
